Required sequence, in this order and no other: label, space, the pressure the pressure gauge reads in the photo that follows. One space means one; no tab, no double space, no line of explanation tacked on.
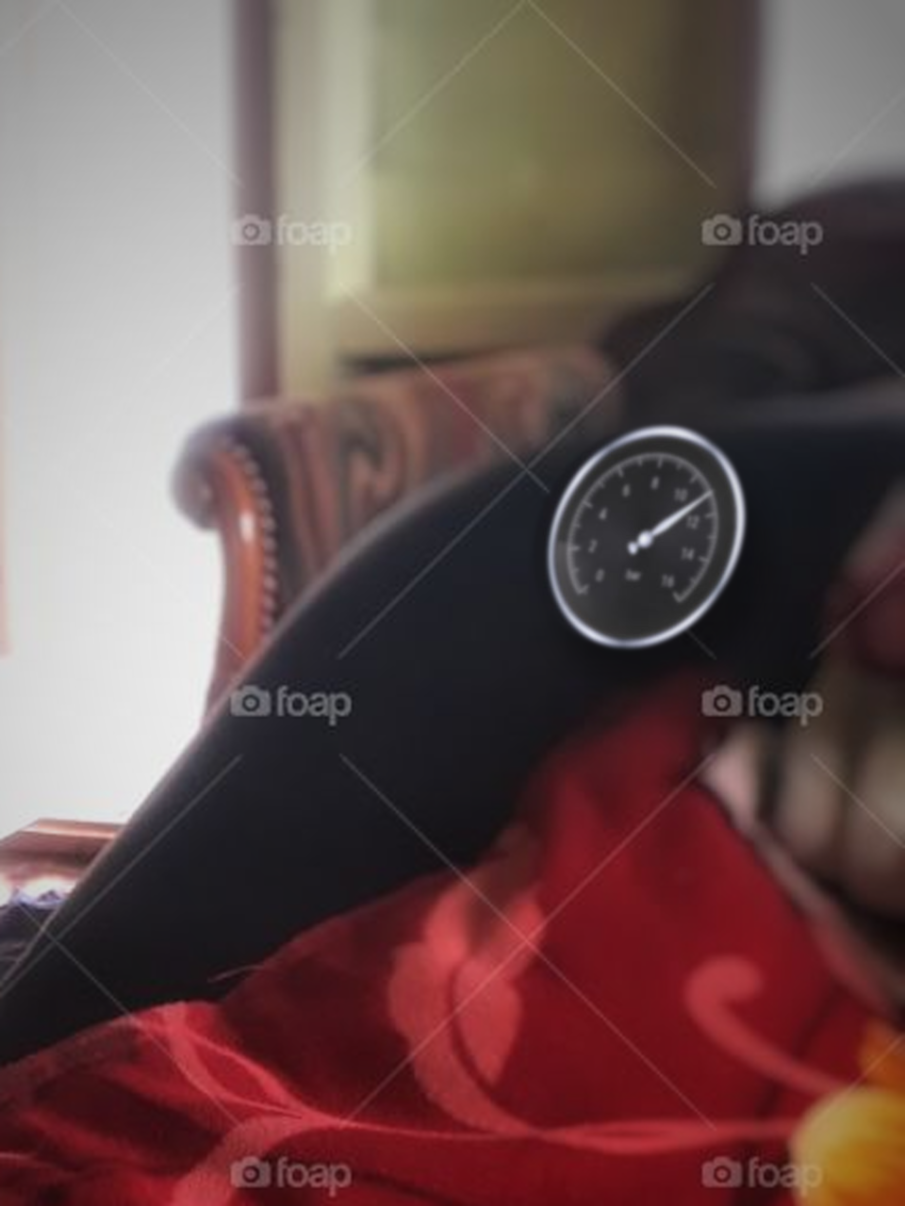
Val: 11 bar
